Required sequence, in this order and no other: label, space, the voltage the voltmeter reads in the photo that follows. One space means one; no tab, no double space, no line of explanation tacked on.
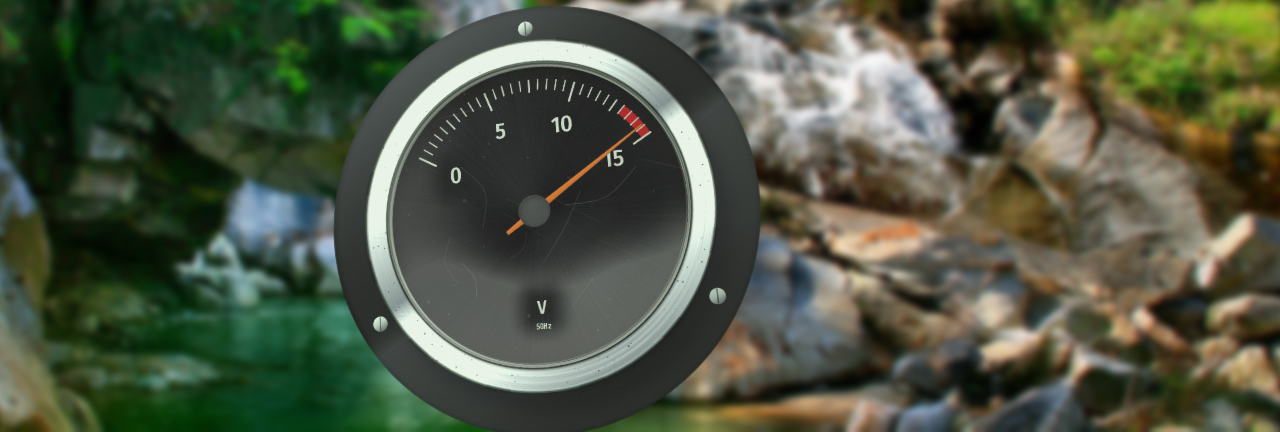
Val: 14.5 V
